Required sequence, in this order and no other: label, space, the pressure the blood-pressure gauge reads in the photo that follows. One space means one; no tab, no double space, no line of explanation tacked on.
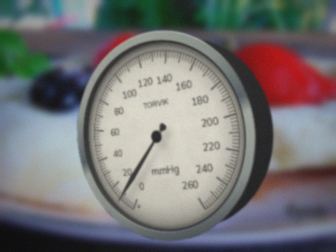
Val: 10 mmHg
